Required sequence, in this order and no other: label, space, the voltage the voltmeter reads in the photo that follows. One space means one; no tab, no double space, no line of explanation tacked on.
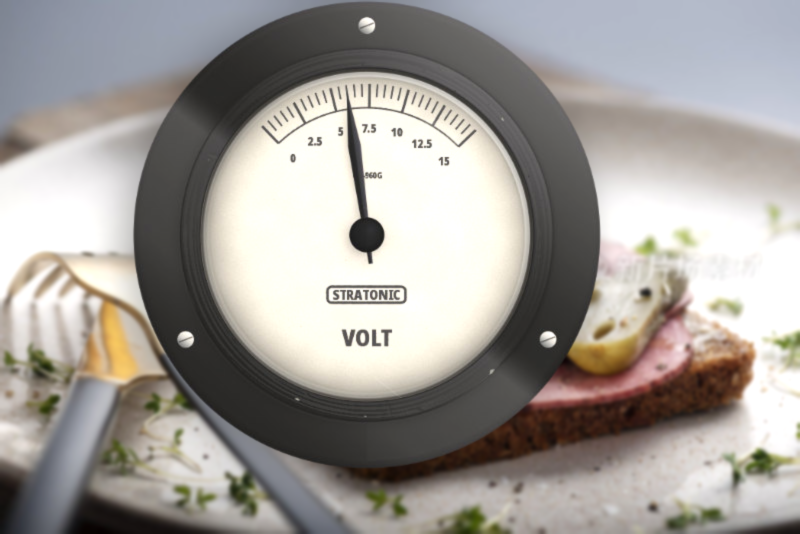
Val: 6 V
